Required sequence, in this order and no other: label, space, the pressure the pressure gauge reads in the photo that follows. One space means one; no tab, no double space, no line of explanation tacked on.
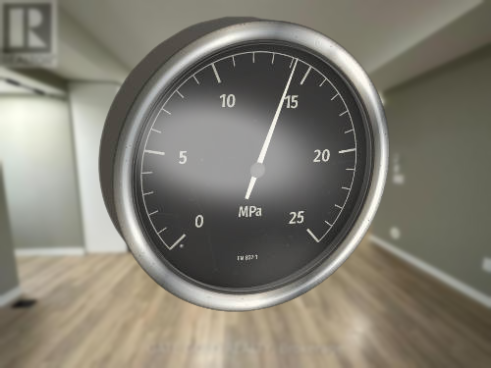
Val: 14 MPa
